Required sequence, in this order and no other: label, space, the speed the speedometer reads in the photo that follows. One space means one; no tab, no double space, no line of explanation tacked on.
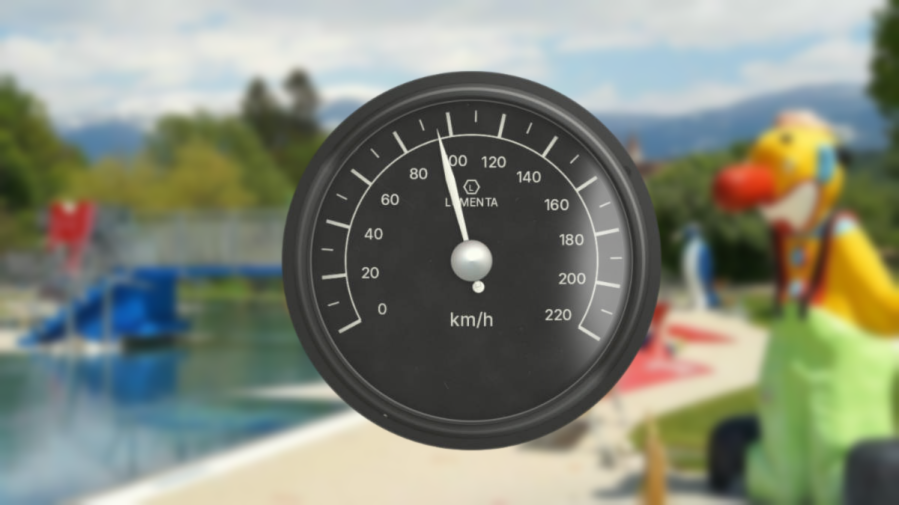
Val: 95 km/h
